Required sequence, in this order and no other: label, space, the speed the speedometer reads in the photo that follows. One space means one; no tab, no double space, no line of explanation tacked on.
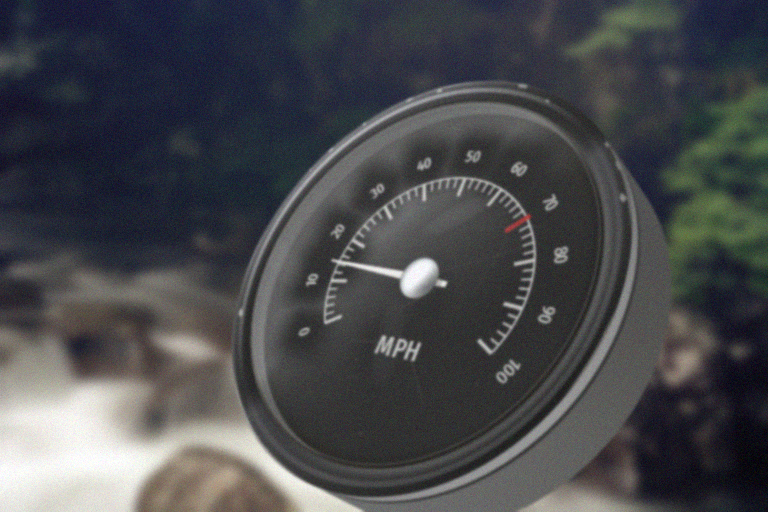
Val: 14 mph
